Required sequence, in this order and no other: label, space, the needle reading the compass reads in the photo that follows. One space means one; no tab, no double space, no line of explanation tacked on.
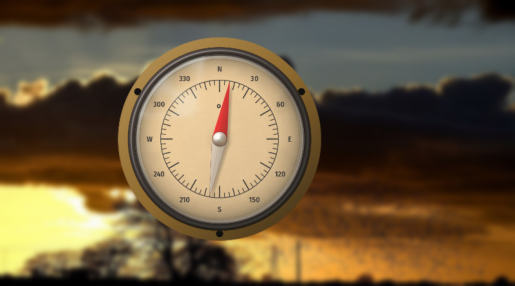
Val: 10 °
